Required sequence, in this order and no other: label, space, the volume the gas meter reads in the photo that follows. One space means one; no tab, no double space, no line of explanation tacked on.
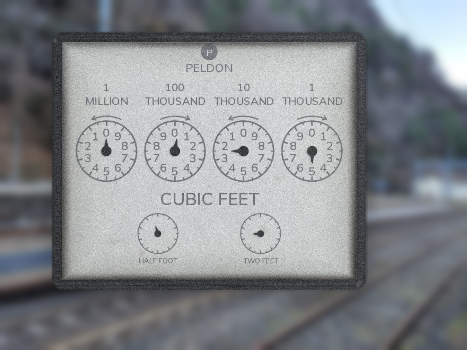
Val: 2500 ft³
